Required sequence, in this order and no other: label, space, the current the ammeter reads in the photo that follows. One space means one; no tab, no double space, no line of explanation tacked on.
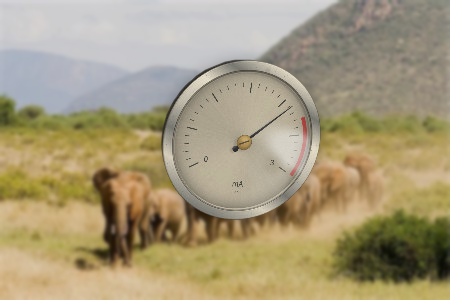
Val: 2.1 mA
